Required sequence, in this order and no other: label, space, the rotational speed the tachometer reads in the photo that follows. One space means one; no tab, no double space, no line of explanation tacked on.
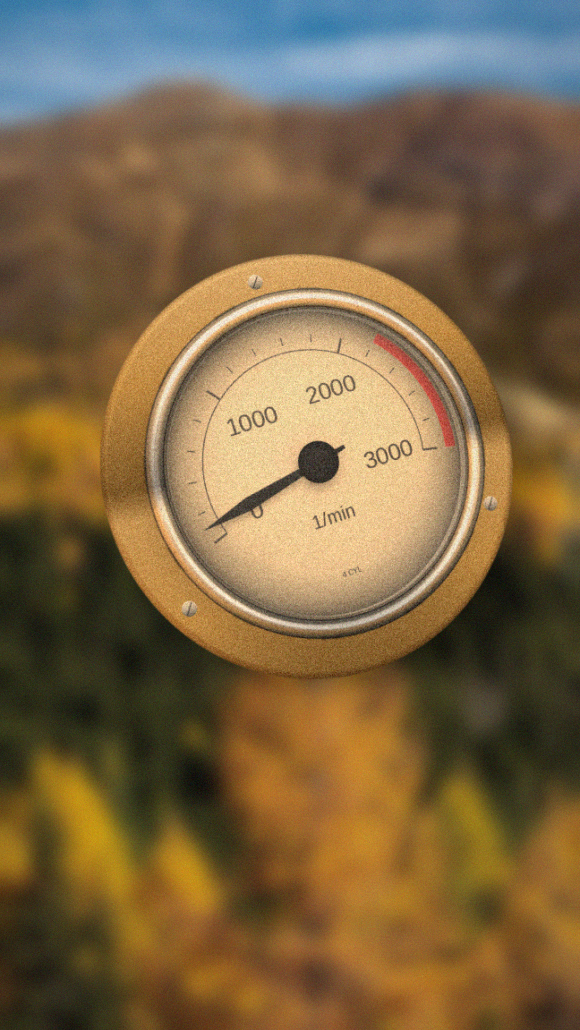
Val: 100 rpm
